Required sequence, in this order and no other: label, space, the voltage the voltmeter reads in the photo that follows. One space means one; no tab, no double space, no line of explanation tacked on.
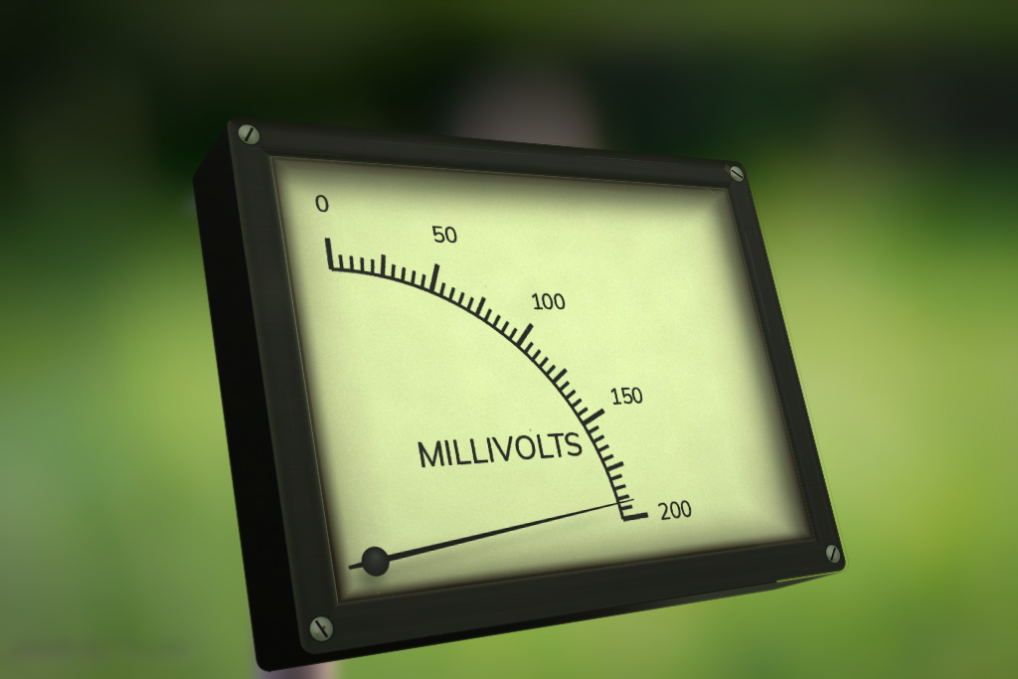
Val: 192.5 mV
